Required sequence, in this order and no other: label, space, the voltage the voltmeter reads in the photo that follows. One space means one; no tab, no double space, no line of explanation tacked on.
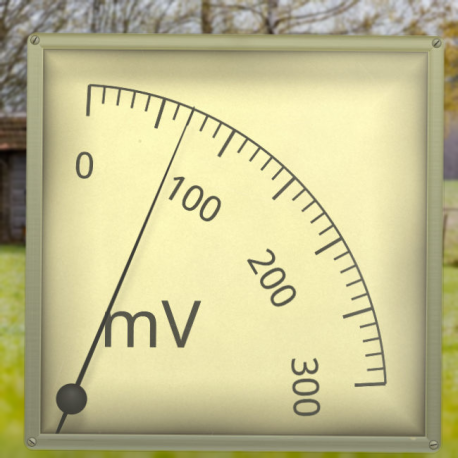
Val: 70 mV
